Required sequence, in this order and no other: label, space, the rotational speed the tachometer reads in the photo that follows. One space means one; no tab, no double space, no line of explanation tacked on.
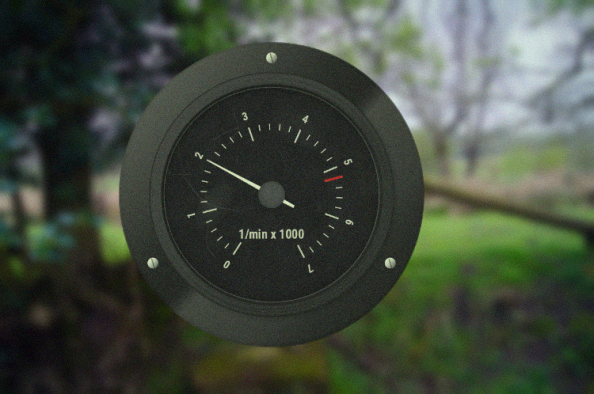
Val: 2000 rpm
